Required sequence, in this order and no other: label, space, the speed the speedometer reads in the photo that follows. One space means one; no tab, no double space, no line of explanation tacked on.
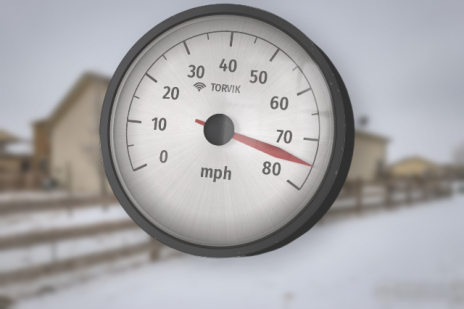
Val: 75 mph
